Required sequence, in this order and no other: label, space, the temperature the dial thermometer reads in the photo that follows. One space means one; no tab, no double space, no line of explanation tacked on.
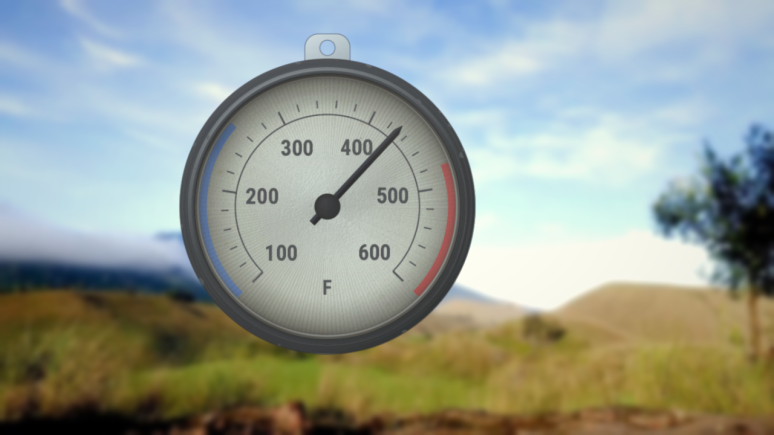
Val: 430 °F
